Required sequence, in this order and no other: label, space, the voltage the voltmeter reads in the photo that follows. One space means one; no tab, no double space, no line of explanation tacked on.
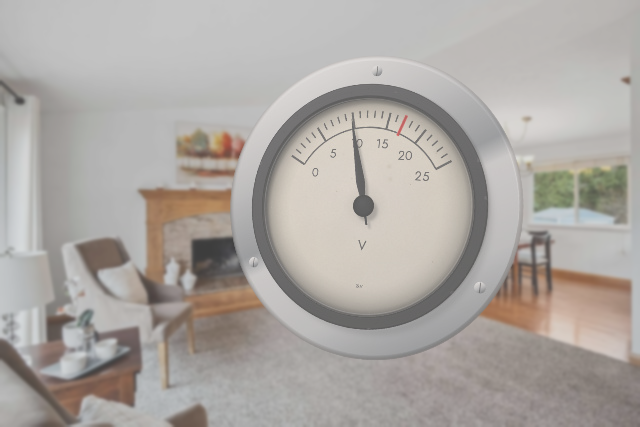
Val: 10 V
